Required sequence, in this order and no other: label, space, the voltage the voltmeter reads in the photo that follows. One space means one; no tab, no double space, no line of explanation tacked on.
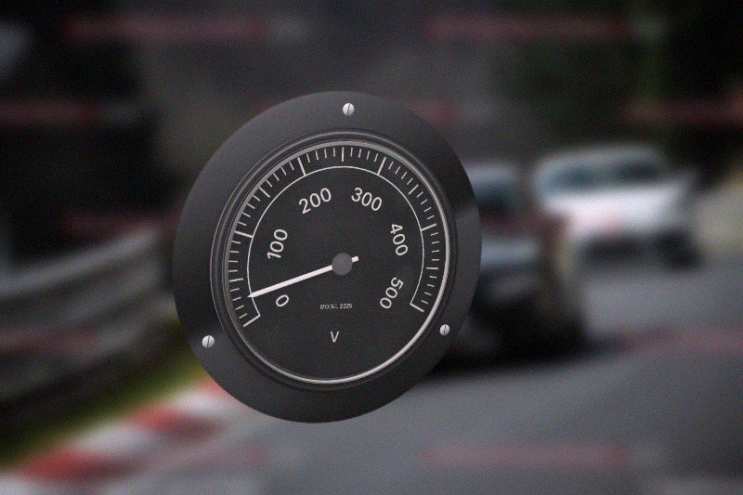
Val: 30 V
